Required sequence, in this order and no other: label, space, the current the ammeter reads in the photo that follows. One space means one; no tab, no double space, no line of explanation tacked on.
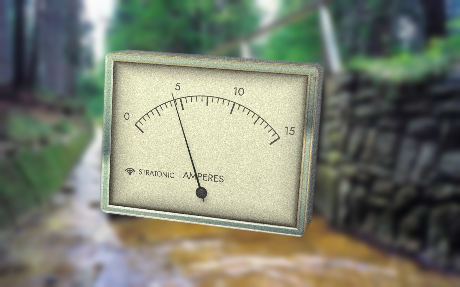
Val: 4.5 A
